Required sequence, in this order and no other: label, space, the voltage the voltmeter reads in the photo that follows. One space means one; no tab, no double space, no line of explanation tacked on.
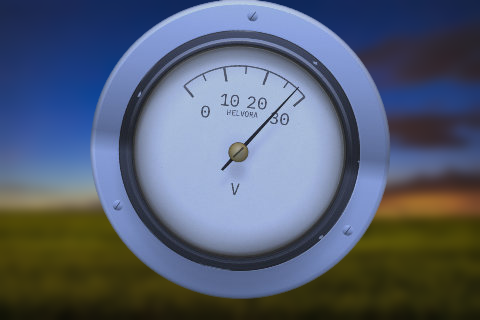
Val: 27.5 V
